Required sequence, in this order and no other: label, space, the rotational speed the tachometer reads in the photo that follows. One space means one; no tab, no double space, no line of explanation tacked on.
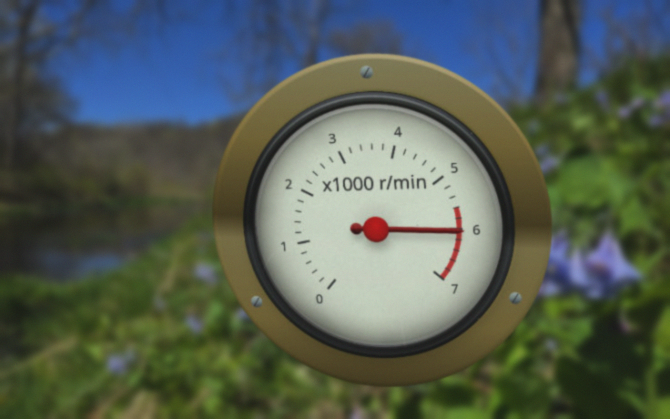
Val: 6000 rpm
